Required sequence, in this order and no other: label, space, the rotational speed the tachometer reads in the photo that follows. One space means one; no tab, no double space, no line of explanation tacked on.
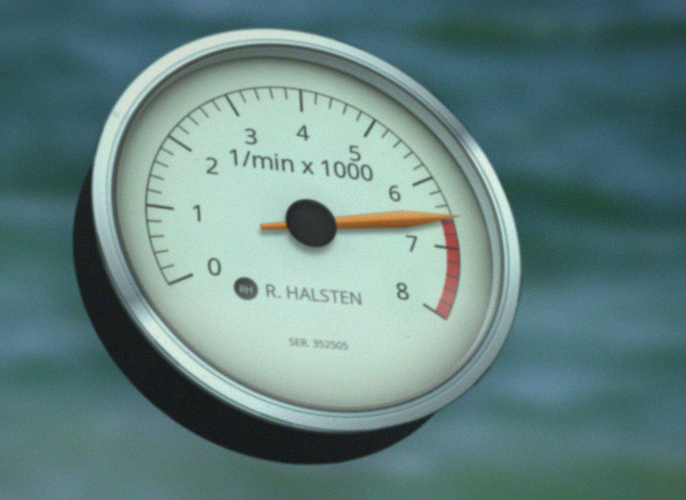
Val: 6600 rpm
